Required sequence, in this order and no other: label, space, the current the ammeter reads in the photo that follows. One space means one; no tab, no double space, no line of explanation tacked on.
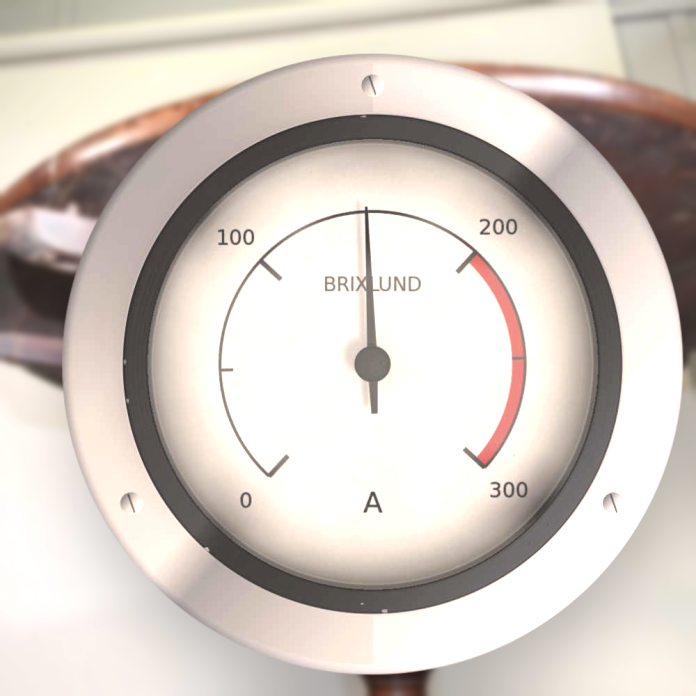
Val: 150 A
